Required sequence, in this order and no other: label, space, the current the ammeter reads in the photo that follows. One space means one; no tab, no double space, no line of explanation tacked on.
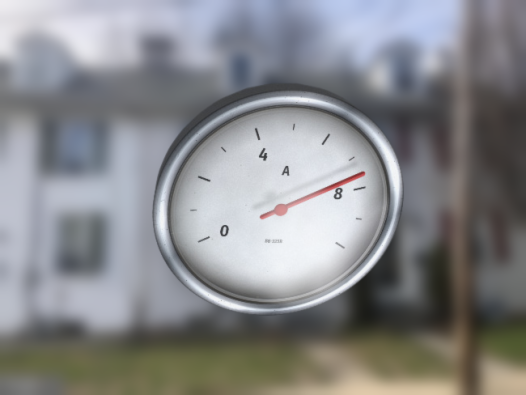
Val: 7.5 A
